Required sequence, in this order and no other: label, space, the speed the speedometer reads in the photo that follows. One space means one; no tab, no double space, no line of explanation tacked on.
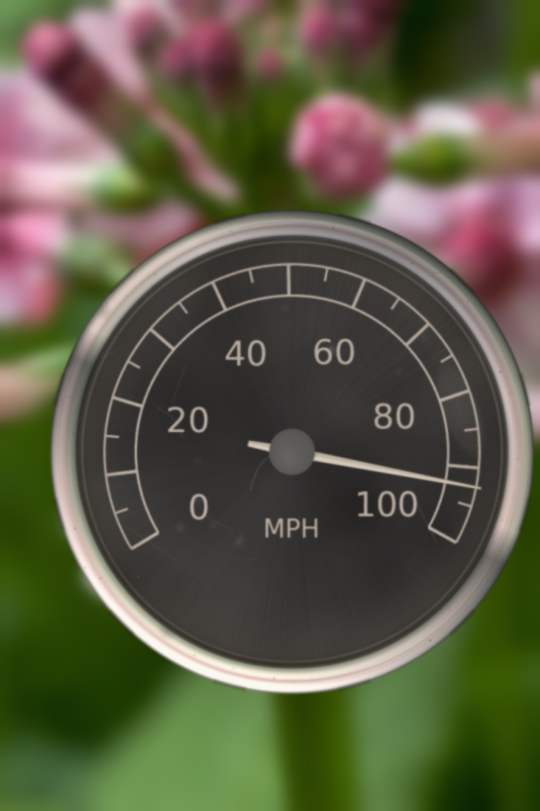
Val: 92.5 mph
